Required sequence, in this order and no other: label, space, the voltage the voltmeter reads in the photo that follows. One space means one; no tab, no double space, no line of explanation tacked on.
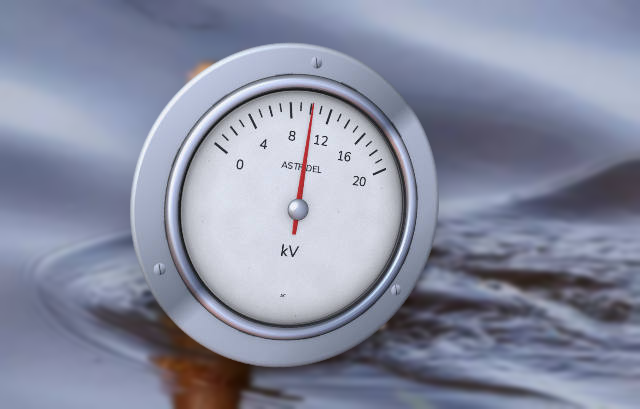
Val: 10 kV
